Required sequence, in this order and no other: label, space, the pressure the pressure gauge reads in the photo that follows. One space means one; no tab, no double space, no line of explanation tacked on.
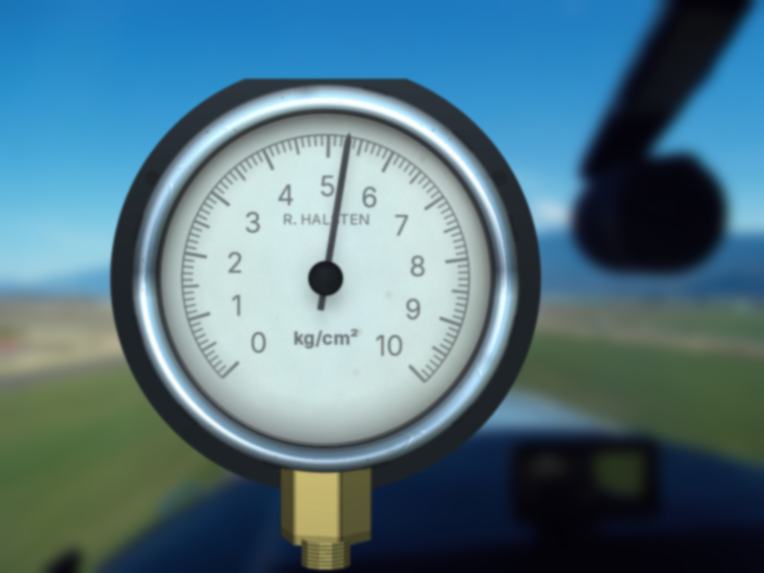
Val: 5.3 kg/cm²
